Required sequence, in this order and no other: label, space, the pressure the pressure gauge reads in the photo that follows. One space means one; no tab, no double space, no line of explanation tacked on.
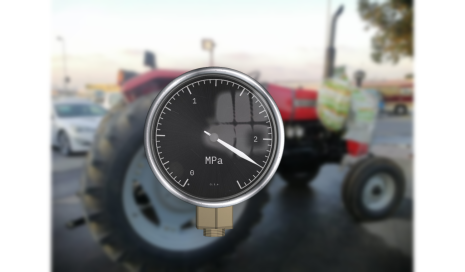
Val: 2.25 MPa
